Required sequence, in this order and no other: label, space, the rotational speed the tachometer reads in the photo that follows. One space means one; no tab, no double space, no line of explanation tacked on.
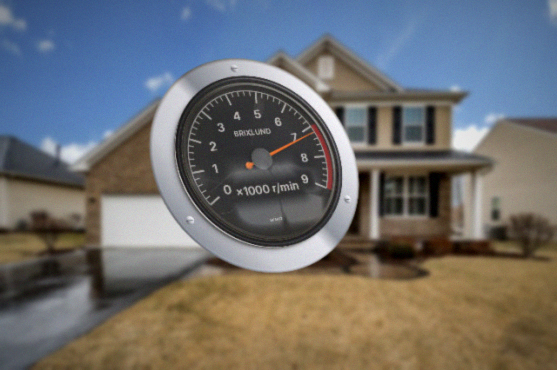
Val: 7200 rpm
